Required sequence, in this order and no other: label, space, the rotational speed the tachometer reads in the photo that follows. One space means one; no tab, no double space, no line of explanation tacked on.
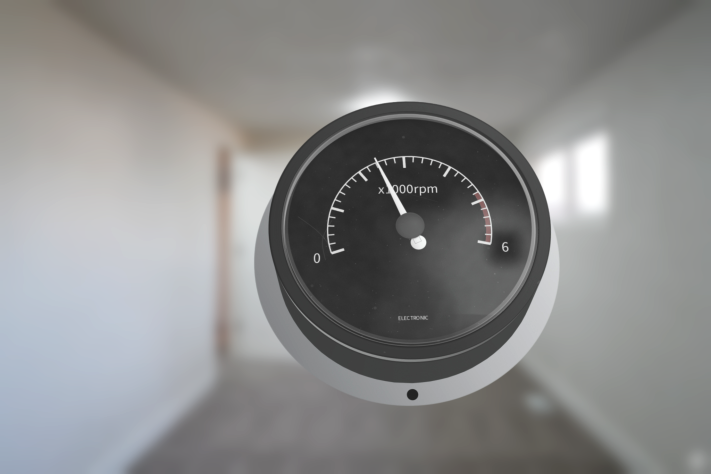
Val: 2400 rpm
